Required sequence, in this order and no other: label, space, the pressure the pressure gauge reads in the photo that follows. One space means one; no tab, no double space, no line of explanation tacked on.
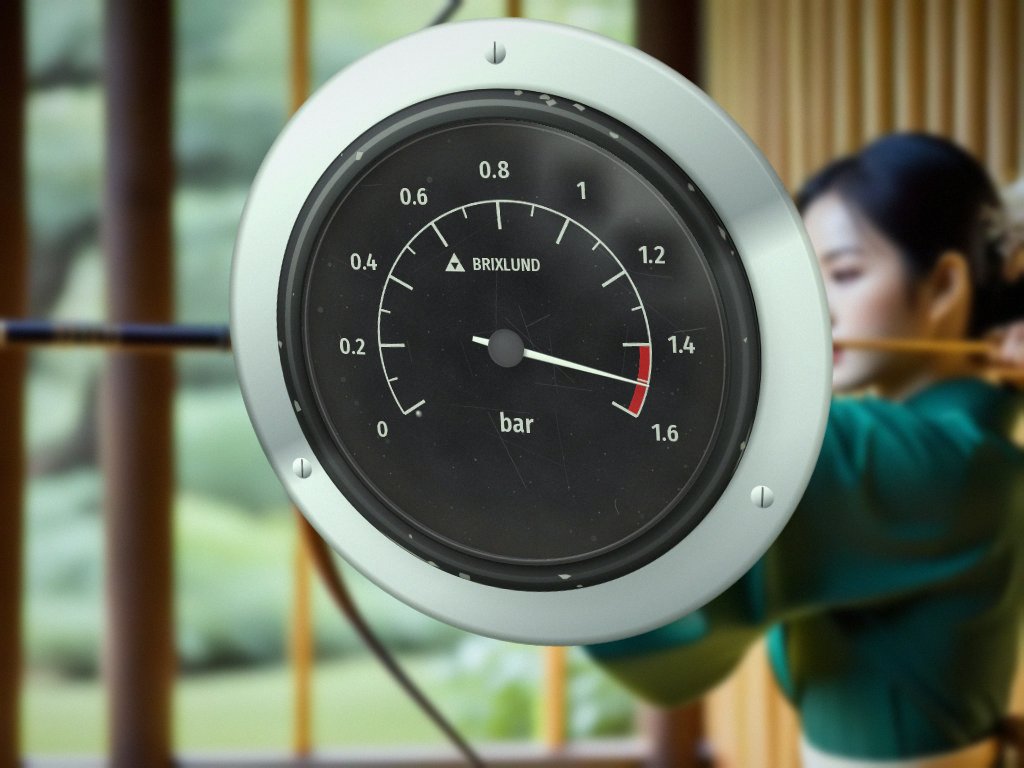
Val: 1.5 bar
